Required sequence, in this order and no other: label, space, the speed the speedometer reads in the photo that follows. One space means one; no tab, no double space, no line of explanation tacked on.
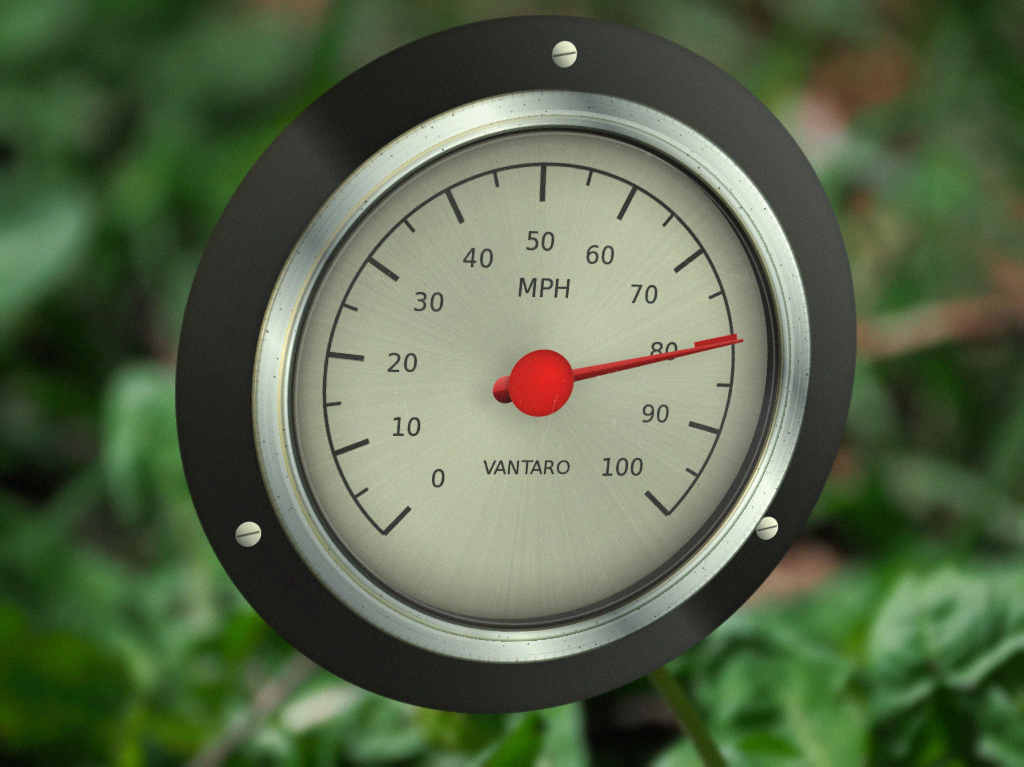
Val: 80 mph
